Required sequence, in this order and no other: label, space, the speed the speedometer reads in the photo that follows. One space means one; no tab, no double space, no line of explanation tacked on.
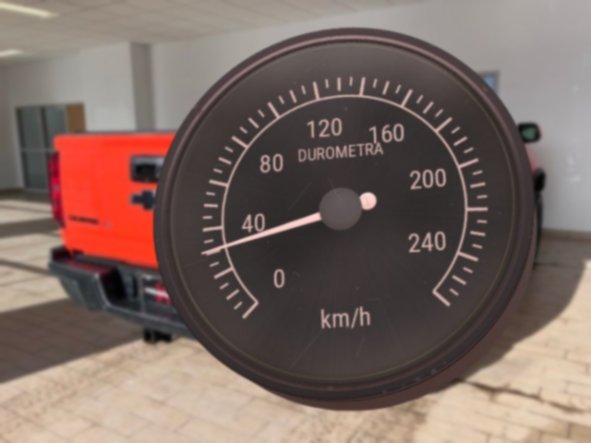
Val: 30 km/h
